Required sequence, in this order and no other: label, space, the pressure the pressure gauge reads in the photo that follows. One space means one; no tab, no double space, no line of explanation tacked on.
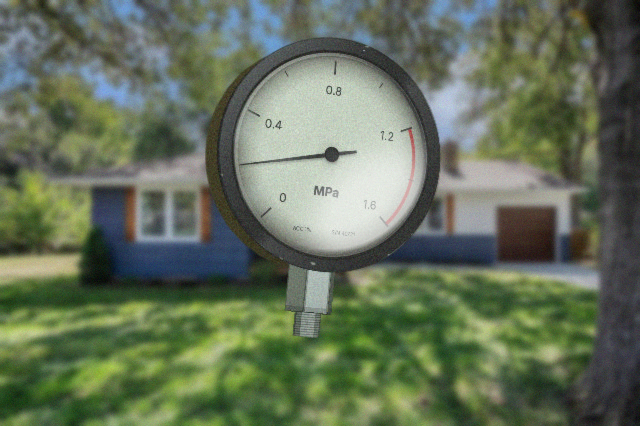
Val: 0.2 MPa
